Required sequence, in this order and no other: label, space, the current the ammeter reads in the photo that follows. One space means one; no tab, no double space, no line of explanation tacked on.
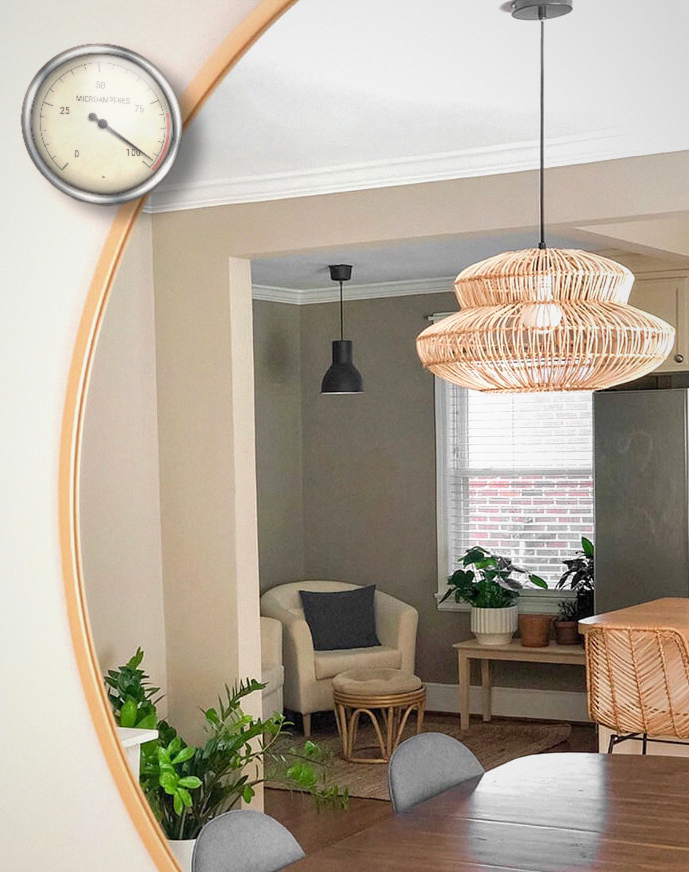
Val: 97.5 µA
